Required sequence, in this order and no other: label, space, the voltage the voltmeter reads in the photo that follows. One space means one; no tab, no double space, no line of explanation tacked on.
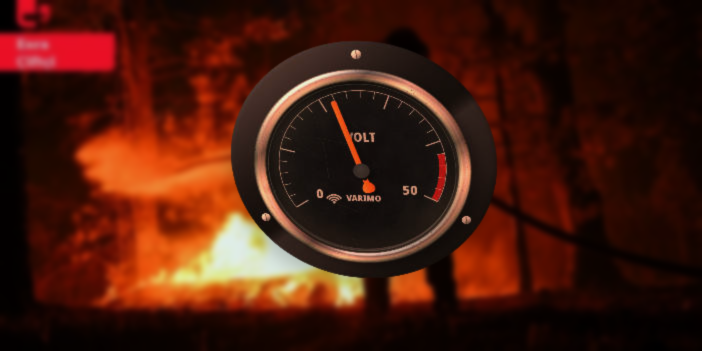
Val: 22 V
